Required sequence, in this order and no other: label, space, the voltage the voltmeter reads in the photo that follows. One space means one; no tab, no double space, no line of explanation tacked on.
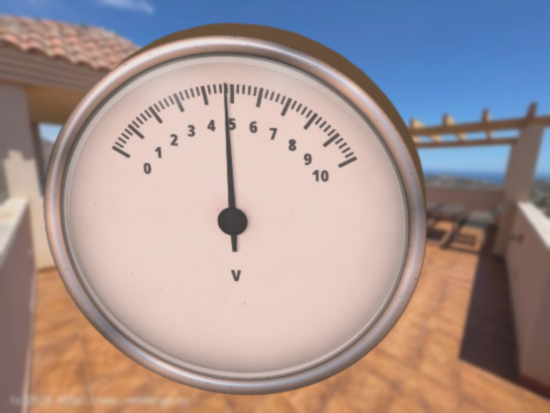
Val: 4.8 V
